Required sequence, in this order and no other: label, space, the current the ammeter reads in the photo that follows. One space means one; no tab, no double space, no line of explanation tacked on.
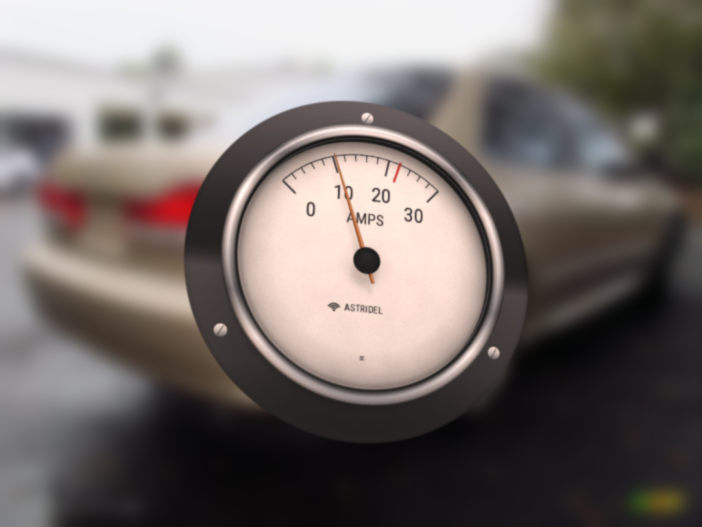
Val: 10 A
